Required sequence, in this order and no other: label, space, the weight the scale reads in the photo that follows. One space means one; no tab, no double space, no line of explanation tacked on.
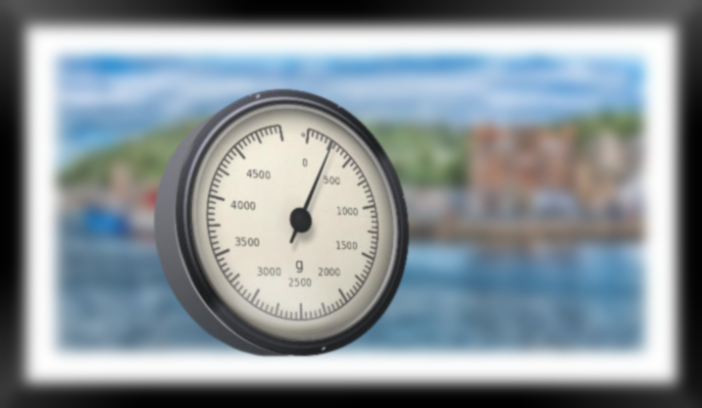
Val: 250 g
